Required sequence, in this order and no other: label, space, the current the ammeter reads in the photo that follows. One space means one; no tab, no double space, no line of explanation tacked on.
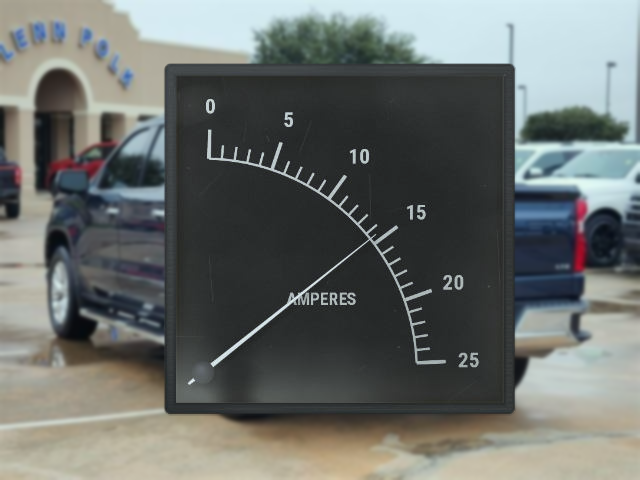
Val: 14.5 A
